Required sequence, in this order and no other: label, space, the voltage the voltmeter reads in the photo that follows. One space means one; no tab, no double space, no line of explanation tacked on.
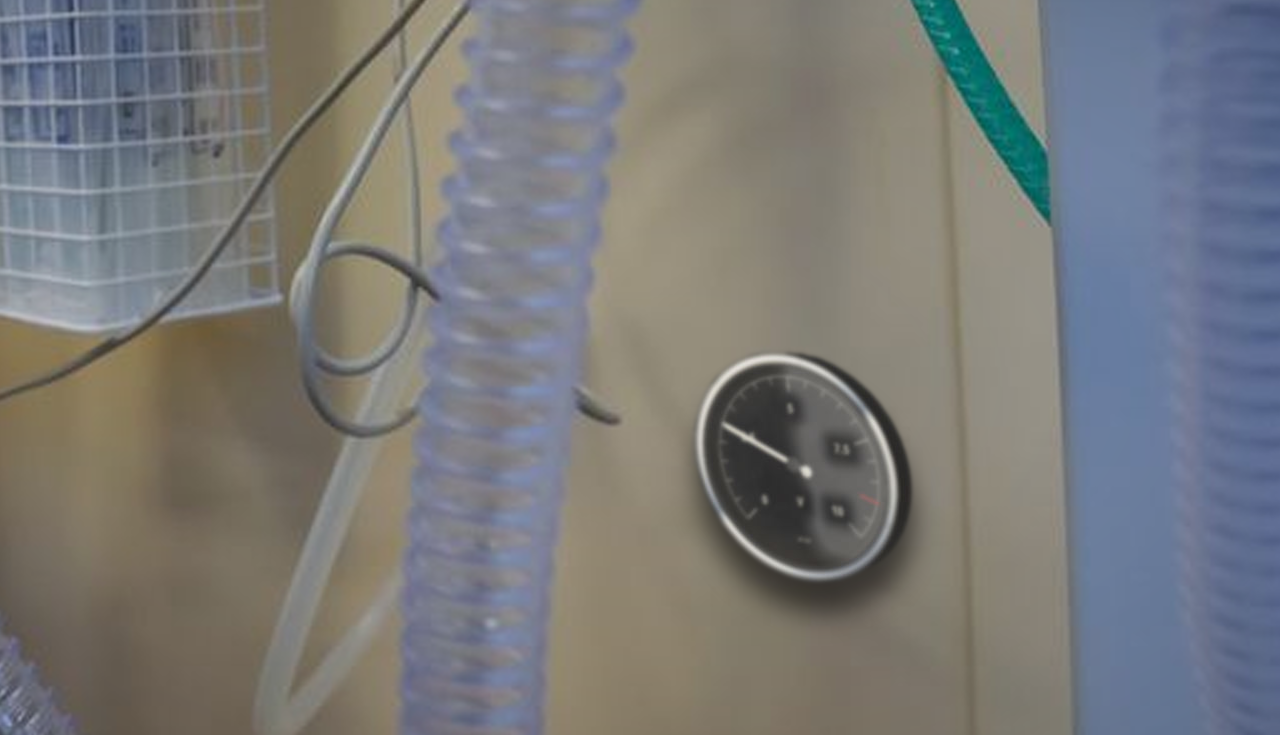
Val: 2.5 V
